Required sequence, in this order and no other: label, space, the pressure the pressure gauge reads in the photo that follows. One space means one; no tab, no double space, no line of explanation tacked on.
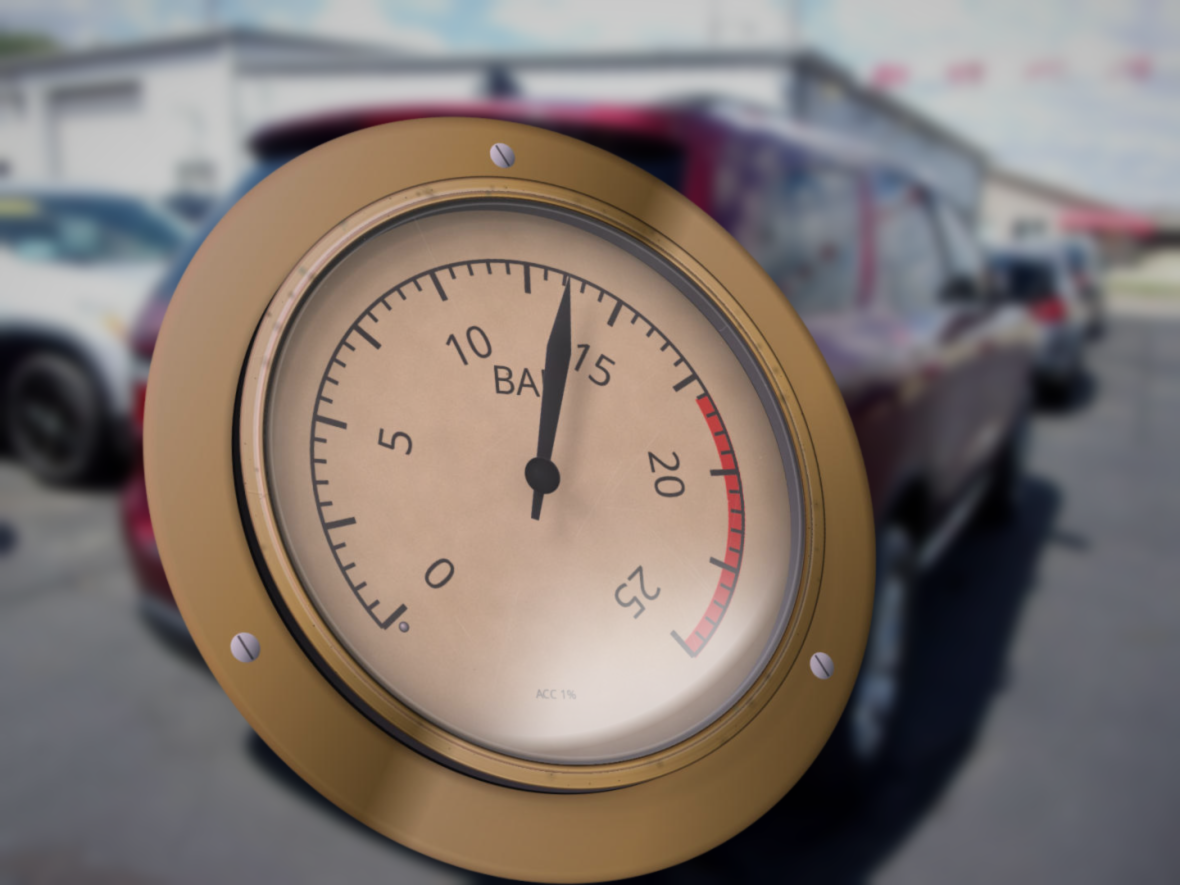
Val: 13.5 bar
